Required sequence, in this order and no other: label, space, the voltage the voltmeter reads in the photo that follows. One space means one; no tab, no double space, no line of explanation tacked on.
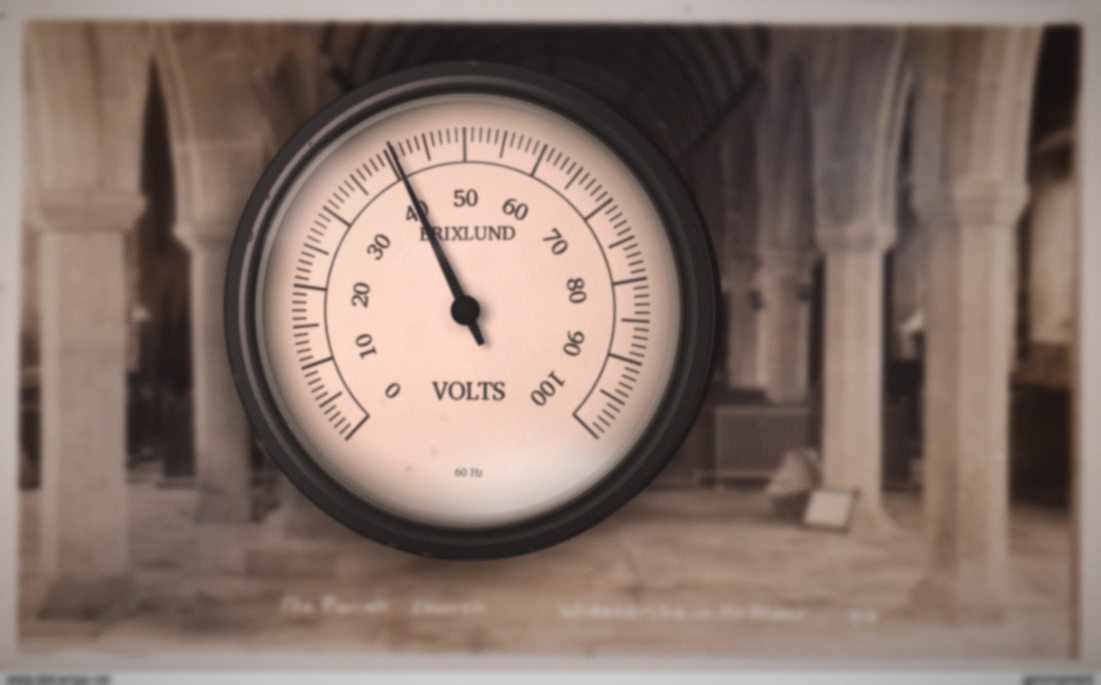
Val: 41 V
